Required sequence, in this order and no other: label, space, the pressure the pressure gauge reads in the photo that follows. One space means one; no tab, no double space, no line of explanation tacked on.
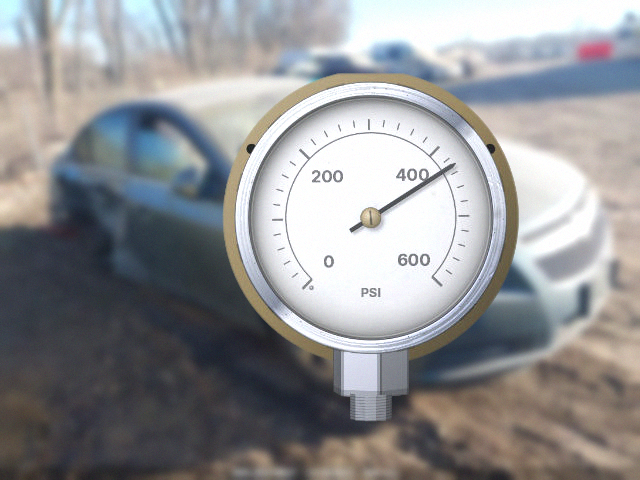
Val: 430 psi
